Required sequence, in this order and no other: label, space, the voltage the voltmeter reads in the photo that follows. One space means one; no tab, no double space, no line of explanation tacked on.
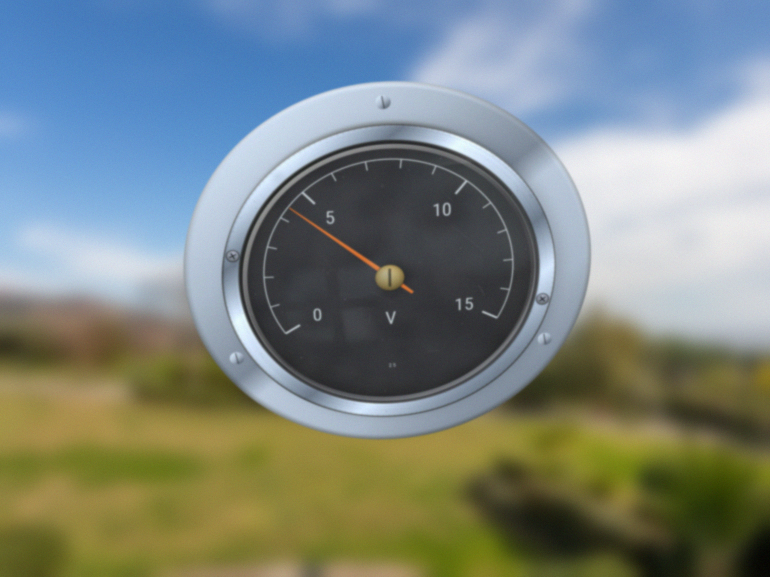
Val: 4.5 V
